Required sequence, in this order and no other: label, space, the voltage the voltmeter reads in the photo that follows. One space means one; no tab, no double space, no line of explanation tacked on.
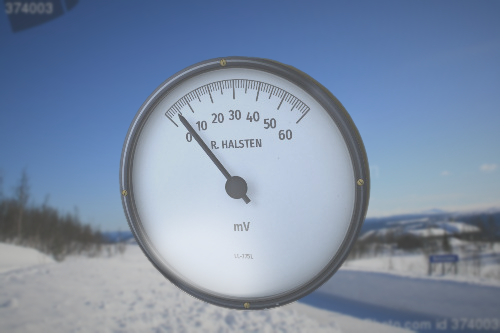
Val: 5 mV
